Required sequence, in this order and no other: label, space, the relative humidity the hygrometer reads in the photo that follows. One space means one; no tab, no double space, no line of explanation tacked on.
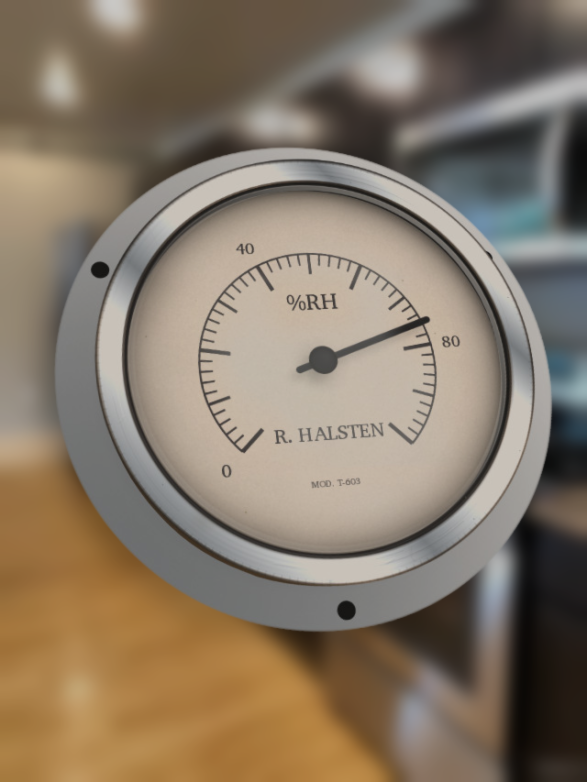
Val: 76 %
